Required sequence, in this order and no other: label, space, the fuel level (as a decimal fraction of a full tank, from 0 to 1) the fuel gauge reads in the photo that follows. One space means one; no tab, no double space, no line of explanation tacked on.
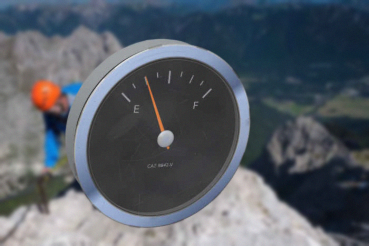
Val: 0.25
